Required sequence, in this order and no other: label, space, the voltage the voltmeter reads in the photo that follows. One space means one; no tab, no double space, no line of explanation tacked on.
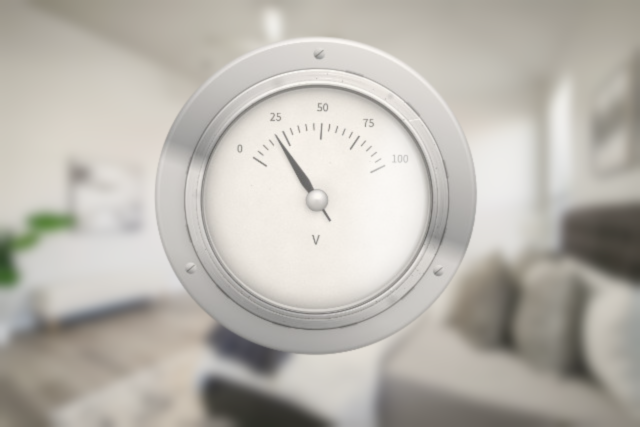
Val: 20 V
